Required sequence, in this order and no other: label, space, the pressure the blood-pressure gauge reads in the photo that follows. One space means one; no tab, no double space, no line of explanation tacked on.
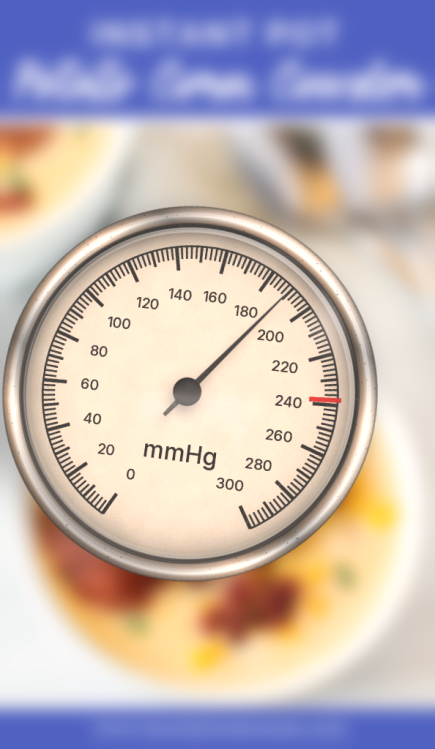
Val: 190 mmHg
